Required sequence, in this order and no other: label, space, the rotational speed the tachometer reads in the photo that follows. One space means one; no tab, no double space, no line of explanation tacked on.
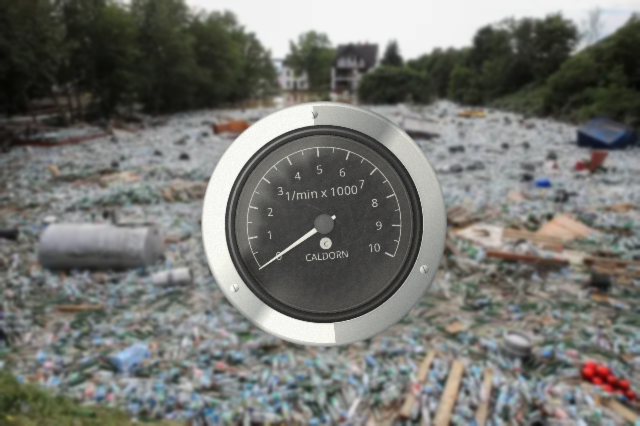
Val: 0 rpm
